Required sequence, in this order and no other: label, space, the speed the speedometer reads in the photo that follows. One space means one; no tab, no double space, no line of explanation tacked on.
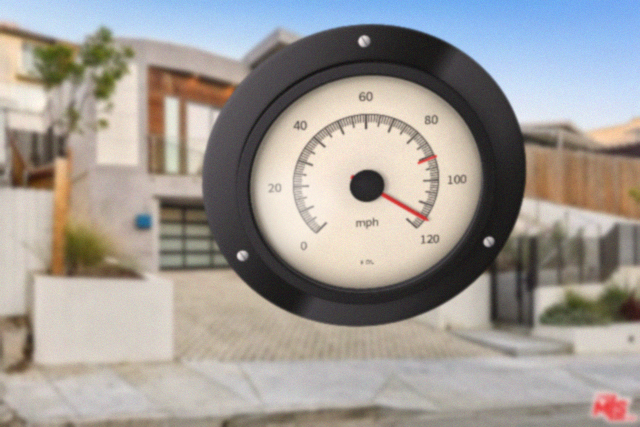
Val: 115 mph
